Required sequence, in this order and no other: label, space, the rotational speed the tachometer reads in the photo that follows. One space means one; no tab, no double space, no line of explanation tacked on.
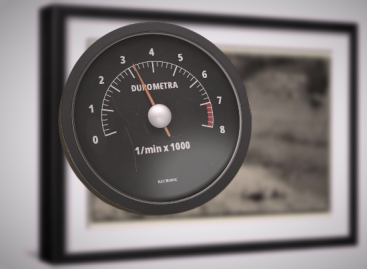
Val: 3200 rpm
